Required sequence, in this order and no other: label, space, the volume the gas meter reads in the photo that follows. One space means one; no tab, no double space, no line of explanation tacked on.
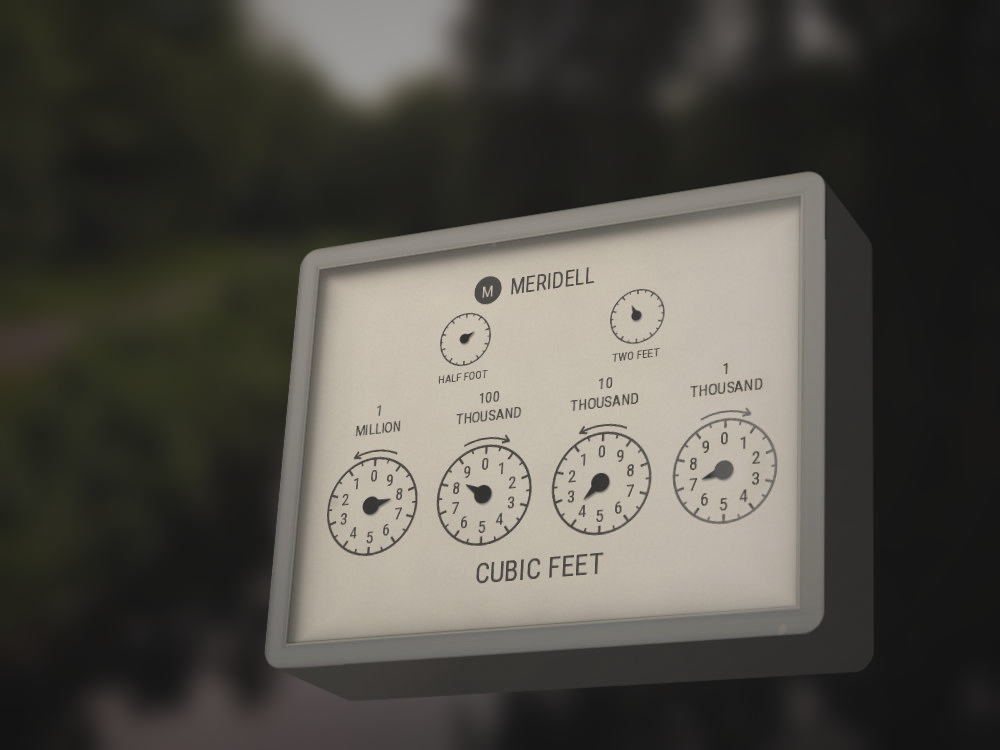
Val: 783700 ft³
